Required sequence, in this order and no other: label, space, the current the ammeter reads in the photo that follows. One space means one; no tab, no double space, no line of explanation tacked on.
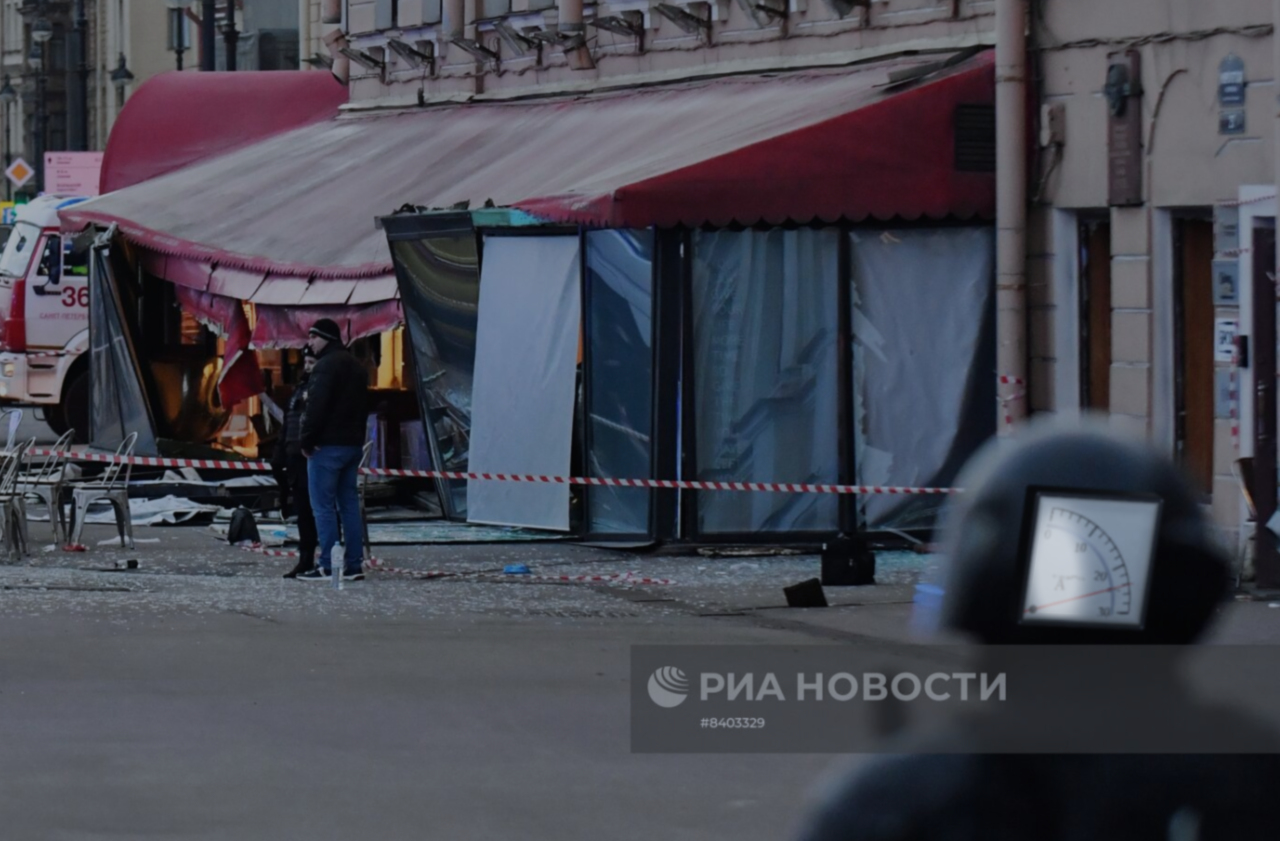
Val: 24 A
